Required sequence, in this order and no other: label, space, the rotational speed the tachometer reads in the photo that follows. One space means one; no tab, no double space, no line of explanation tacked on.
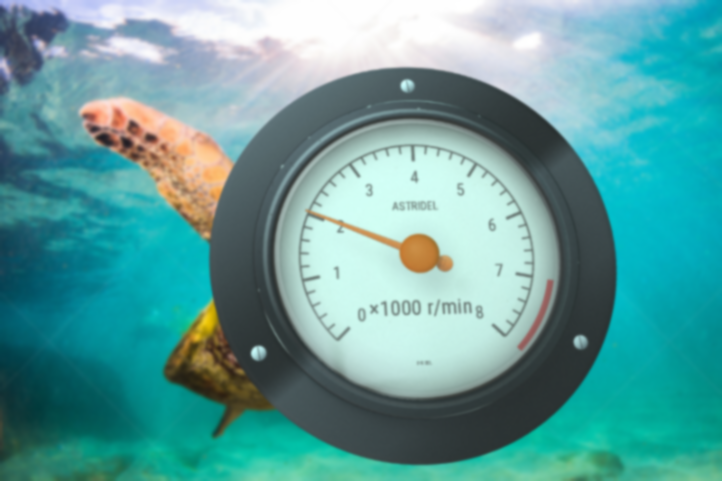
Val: 2000 rpm
